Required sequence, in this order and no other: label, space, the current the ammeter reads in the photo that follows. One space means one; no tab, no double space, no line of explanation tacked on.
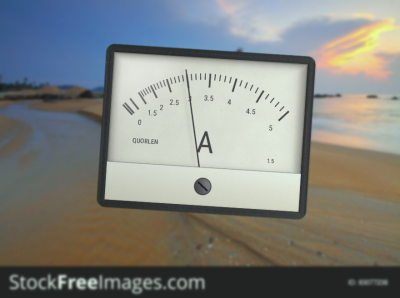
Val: 3 A
